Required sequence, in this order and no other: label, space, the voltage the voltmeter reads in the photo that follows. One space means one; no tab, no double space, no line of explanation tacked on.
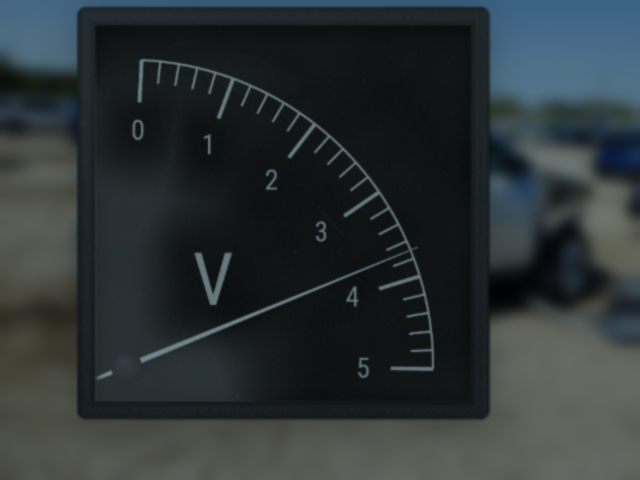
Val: 3.7 V
